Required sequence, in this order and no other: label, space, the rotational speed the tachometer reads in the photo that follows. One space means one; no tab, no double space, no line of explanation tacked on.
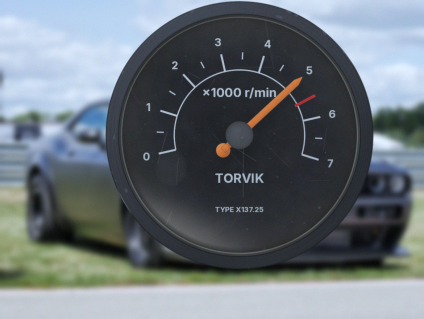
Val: 5000 rpm
